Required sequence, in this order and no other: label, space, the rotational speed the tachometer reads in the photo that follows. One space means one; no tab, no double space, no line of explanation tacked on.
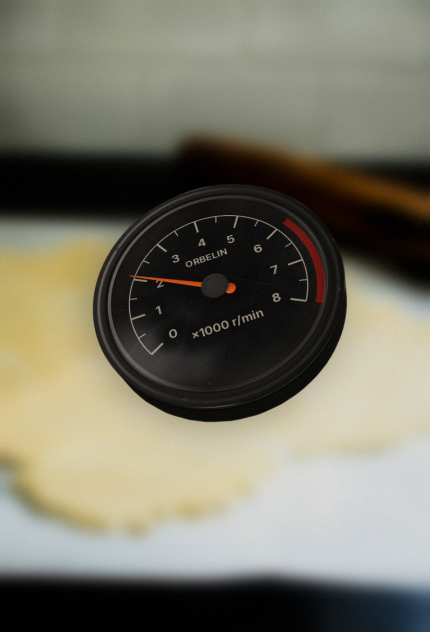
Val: 2000 rpm
